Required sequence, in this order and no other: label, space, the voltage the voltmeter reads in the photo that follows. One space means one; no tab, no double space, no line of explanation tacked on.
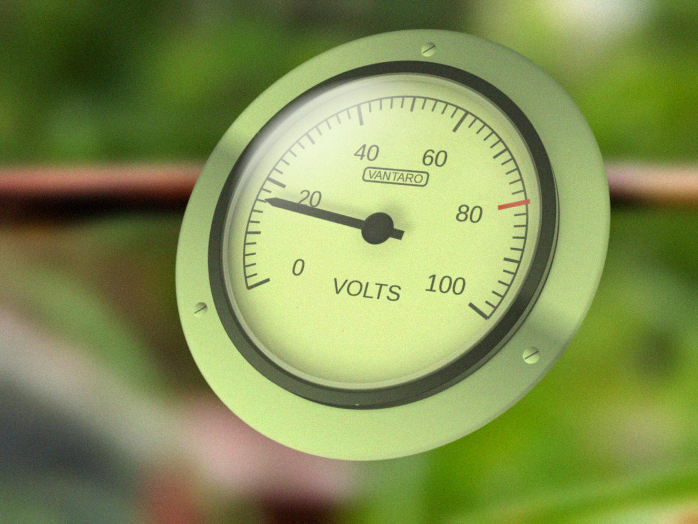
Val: 16 V
